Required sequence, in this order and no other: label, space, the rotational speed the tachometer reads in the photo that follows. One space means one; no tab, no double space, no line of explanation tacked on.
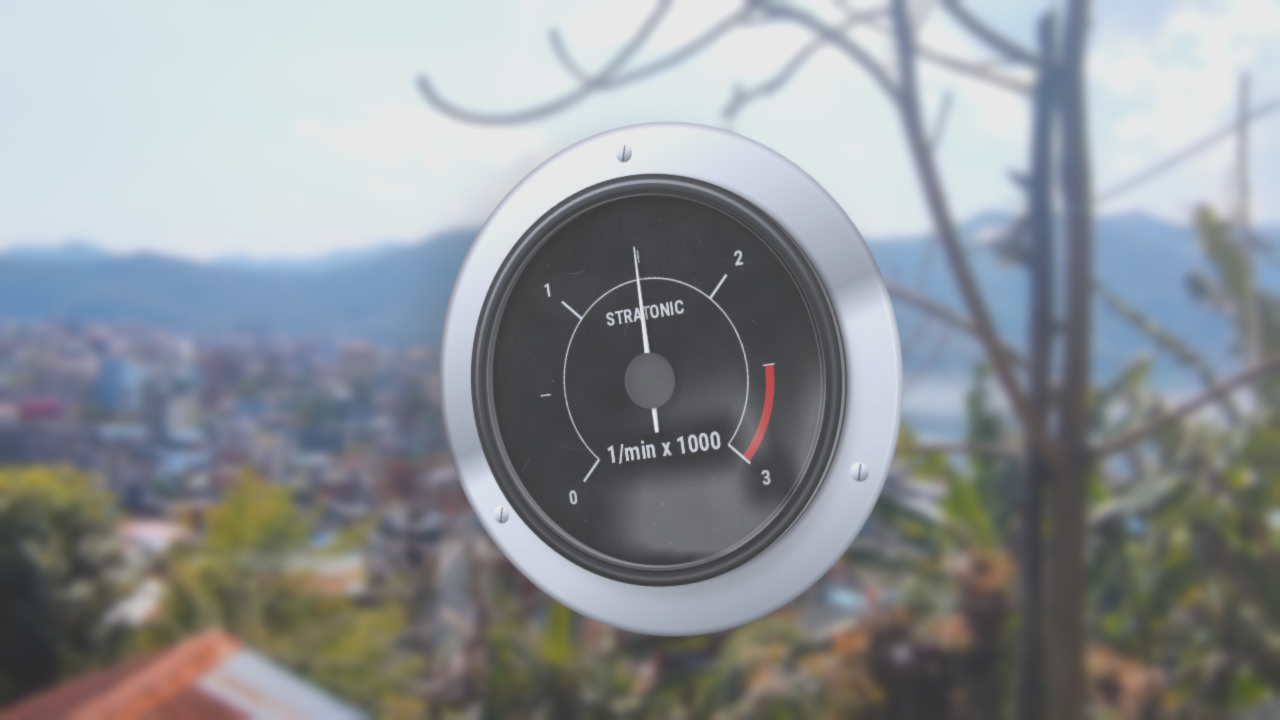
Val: 1500 rpm
